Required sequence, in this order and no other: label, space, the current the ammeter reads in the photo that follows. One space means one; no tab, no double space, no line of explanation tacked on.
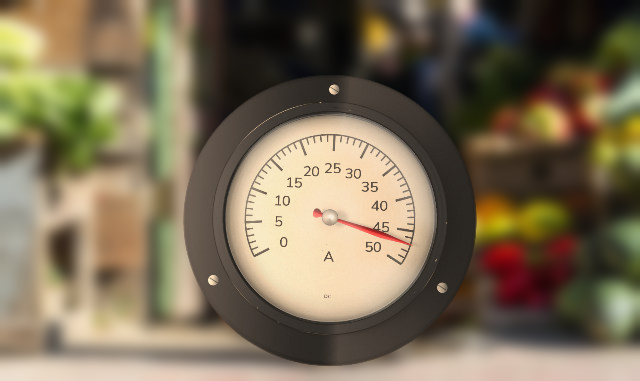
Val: 47 A
